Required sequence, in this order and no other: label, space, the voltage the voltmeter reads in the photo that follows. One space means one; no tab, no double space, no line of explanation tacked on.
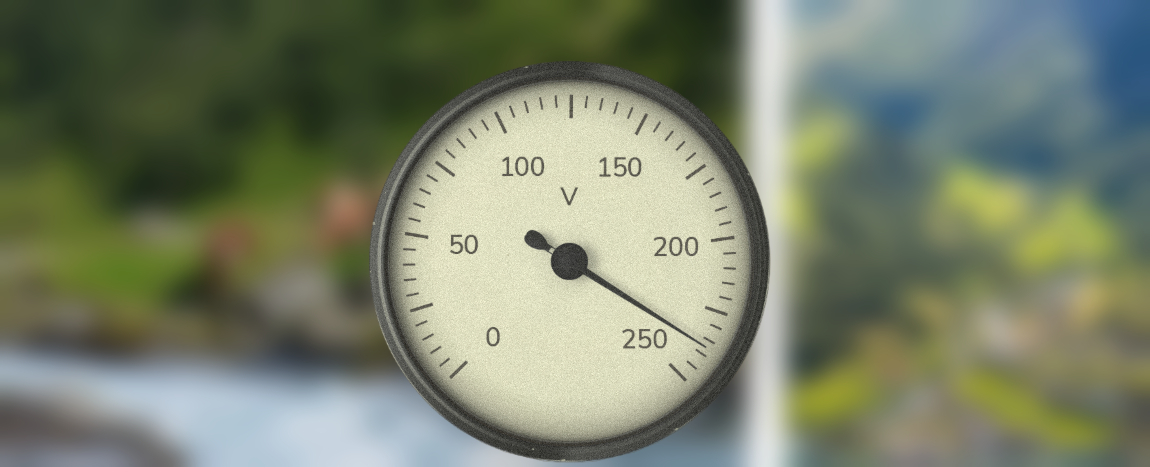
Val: 237.5 V
